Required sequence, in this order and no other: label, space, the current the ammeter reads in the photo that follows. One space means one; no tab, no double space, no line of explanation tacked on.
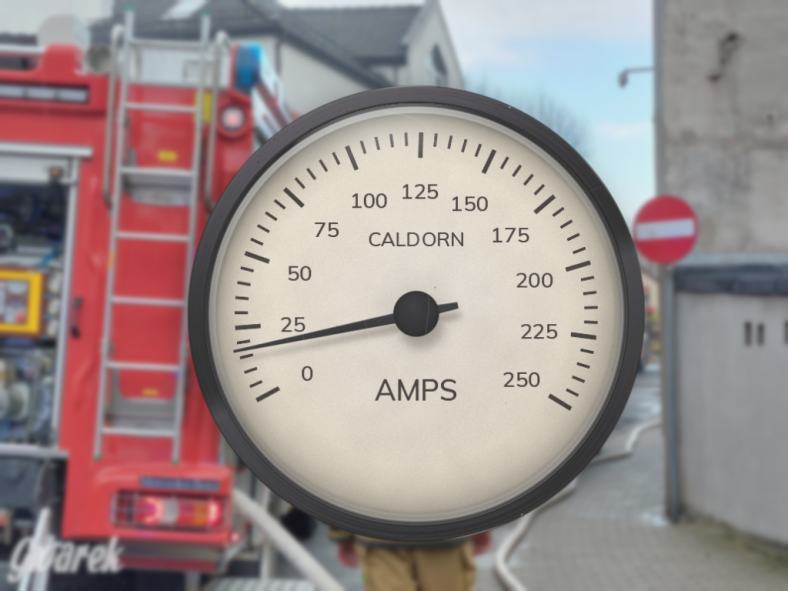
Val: 17.5 A
